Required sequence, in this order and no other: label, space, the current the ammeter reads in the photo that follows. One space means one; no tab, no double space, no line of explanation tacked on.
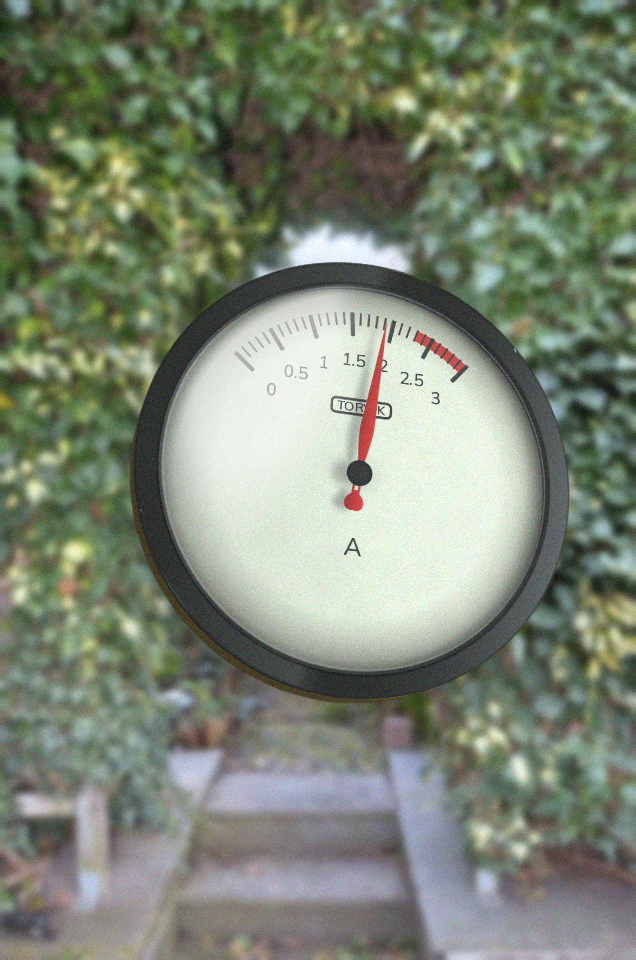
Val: 1.9 A
